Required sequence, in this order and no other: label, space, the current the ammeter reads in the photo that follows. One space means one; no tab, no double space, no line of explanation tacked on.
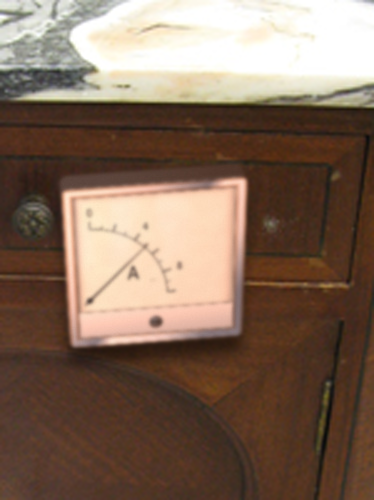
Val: 5 A
